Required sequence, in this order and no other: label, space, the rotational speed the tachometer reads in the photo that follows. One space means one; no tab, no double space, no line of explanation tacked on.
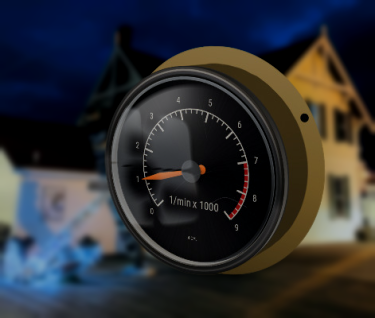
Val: 1000 rpm
